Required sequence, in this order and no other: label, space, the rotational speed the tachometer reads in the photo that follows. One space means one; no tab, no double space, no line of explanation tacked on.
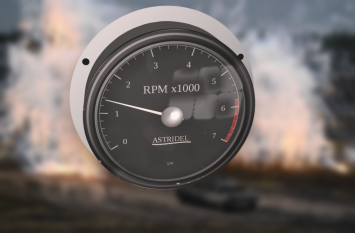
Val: 1400 rpm
